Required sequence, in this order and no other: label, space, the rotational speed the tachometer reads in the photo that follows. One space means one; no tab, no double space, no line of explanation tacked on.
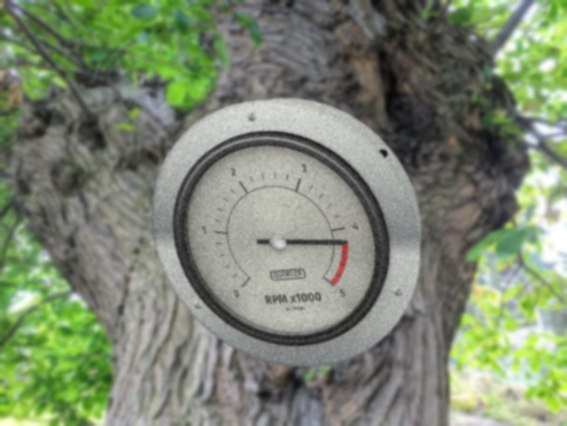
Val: 4200 rpm
